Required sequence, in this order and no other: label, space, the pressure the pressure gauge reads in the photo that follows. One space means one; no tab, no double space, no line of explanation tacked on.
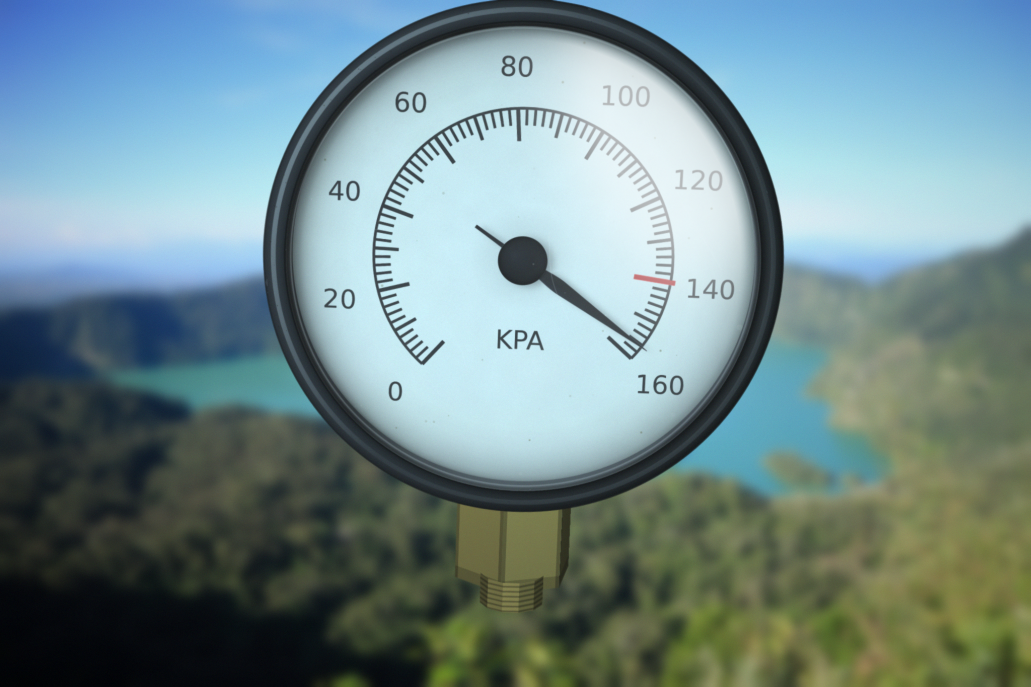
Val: 156 kPa
